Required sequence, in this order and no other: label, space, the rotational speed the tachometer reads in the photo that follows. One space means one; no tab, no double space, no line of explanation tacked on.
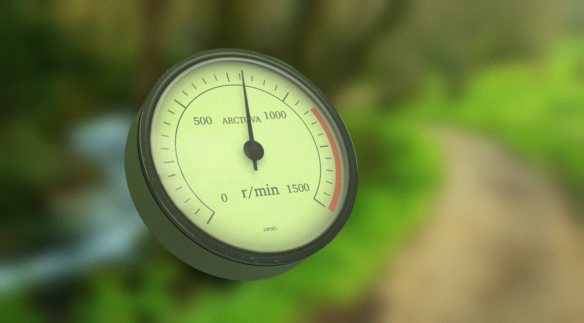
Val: 800 rpm
